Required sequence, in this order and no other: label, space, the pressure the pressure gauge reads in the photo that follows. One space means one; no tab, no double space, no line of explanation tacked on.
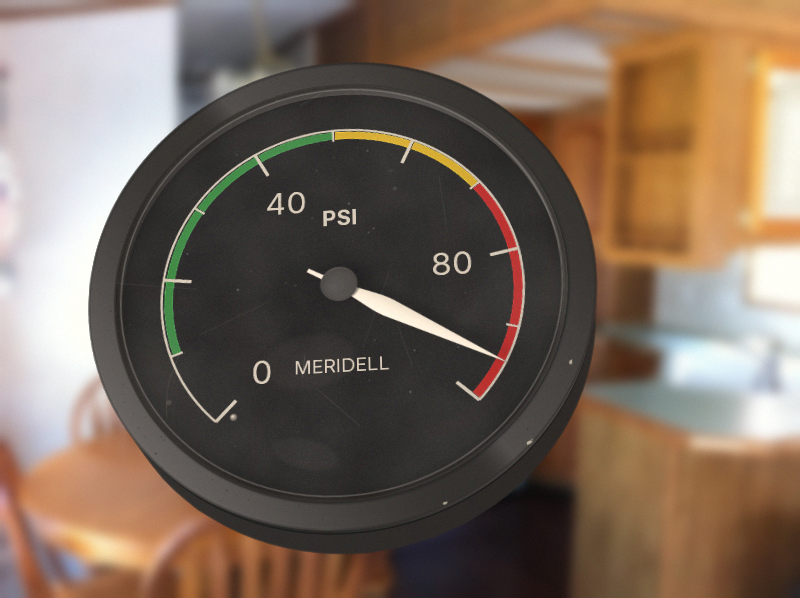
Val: 95 psi
